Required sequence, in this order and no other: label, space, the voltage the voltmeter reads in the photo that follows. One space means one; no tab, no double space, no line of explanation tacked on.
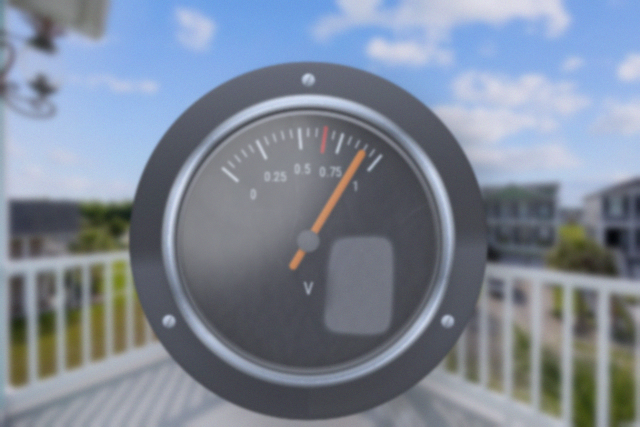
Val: 0.9 V
